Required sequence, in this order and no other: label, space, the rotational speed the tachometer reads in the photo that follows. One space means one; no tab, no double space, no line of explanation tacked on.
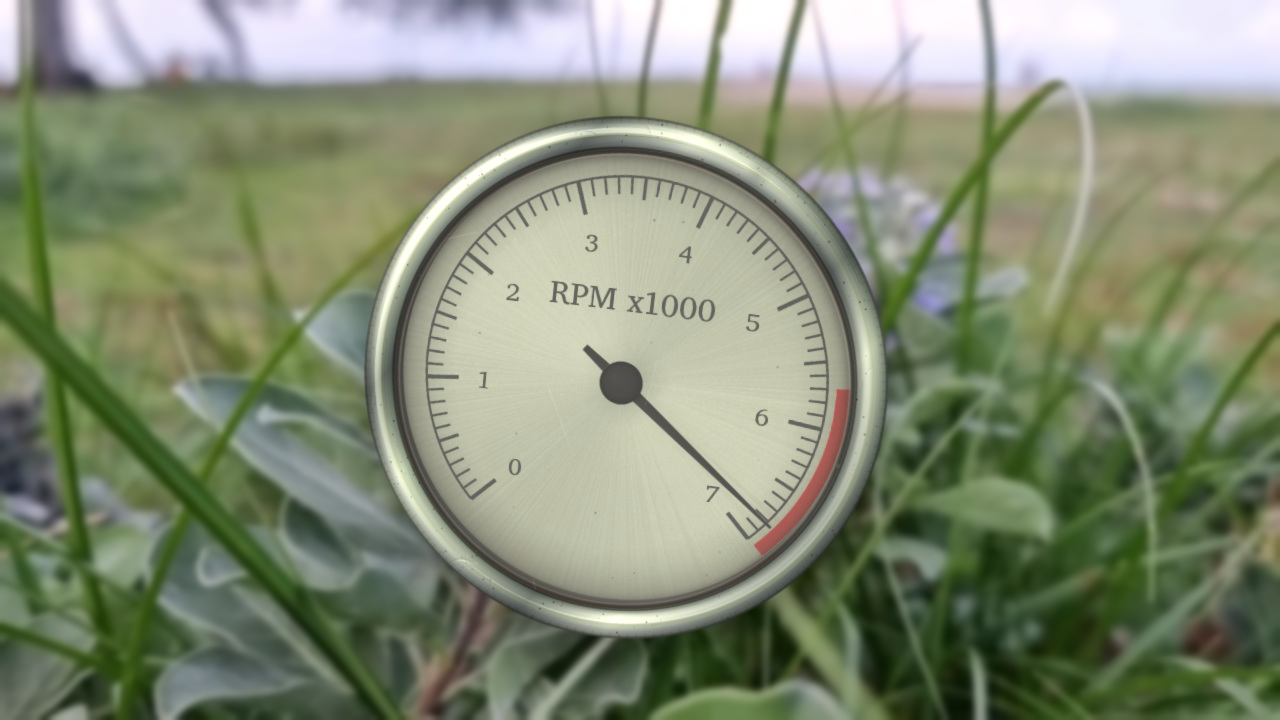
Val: 6800 rpm
